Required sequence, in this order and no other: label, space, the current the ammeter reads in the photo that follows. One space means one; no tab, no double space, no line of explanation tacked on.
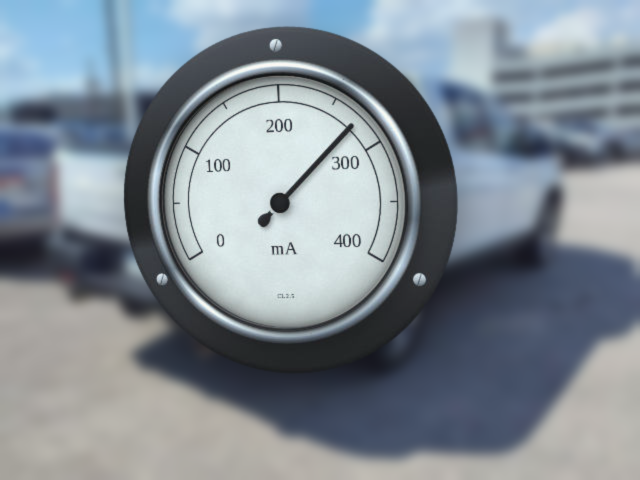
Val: 275 mA
